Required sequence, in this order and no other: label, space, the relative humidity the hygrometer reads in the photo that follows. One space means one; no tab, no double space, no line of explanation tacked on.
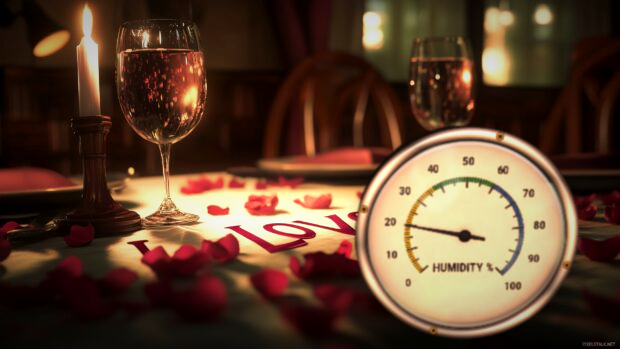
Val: 20 %
